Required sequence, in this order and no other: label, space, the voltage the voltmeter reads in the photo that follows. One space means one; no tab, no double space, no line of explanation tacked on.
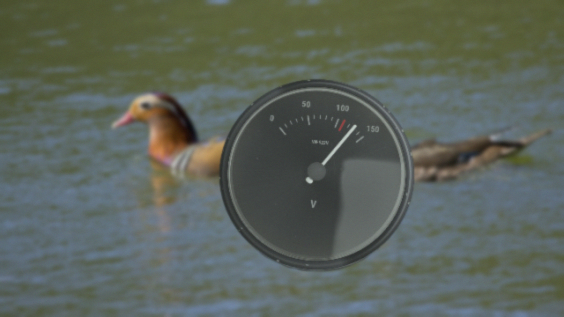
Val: 130 V
